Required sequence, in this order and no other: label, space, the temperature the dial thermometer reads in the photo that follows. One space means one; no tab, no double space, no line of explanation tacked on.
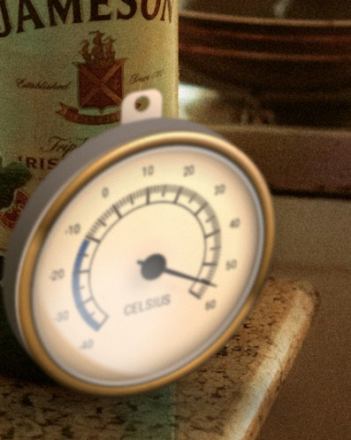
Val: 55 °C
